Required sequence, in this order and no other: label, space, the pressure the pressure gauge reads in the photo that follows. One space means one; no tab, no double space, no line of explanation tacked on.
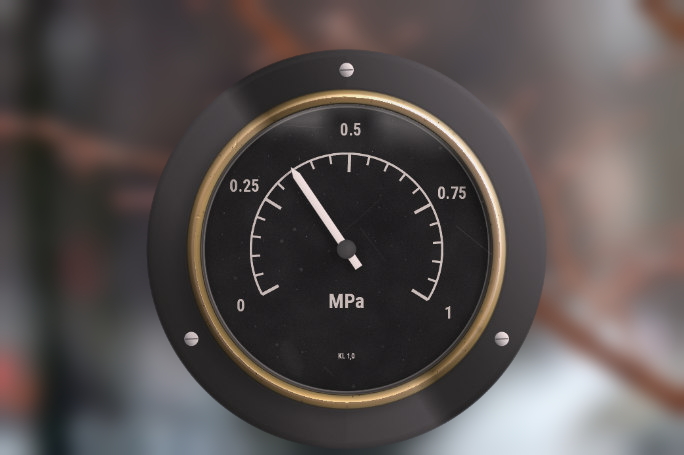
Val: 0.35 MPa
